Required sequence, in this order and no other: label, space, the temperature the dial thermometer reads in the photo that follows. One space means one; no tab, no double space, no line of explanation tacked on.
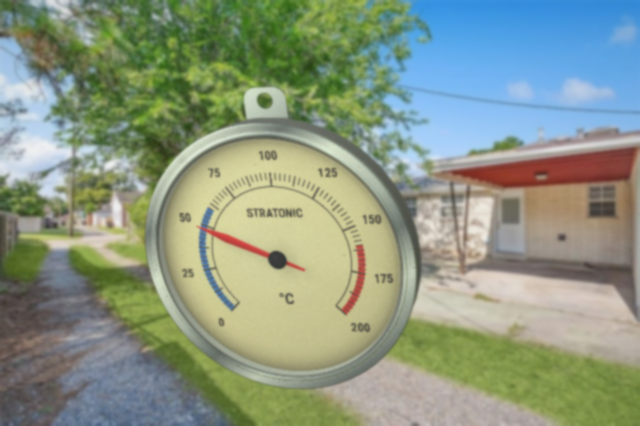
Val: 50 °C
